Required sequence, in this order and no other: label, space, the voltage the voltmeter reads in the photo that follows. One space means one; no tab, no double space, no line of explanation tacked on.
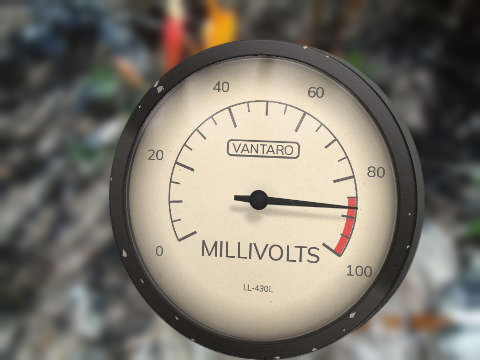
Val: 87.5 mV
